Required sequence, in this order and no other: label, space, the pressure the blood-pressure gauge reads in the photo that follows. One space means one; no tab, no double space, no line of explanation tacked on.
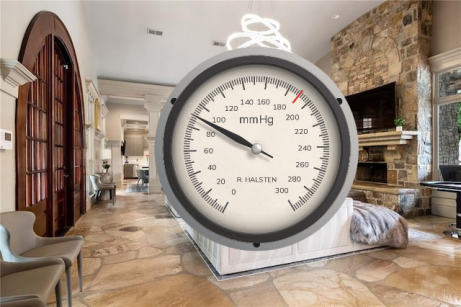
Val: 90 mmHg
